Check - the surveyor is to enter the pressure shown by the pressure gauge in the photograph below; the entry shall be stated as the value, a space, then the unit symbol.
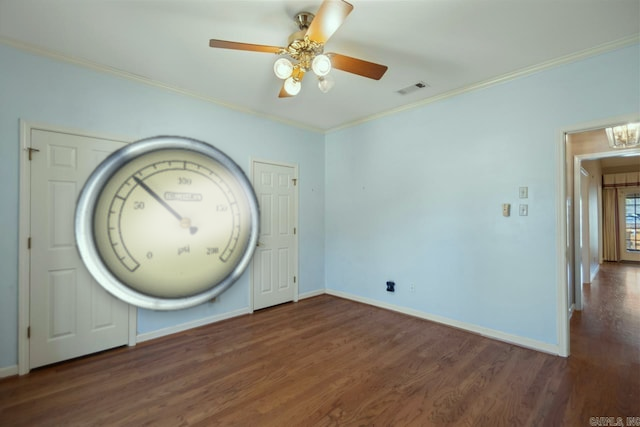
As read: 65 psi
